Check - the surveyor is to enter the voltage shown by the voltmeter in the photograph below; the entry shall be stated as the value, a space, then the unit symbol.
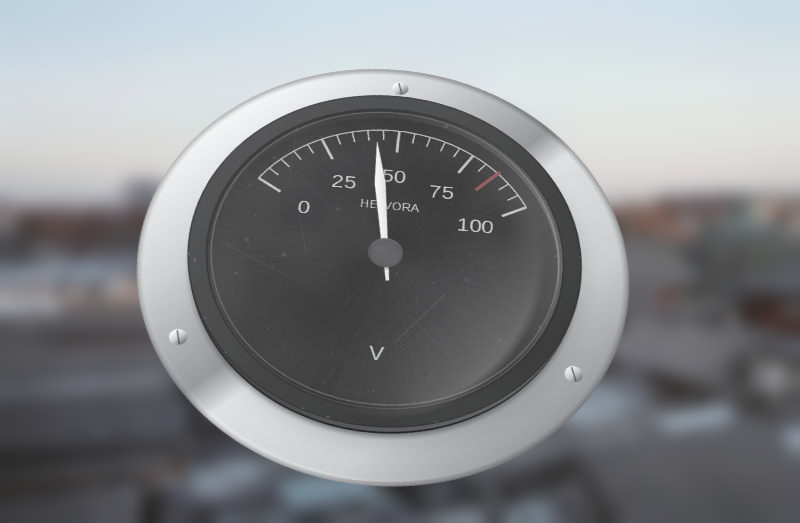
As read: 42.5 V
